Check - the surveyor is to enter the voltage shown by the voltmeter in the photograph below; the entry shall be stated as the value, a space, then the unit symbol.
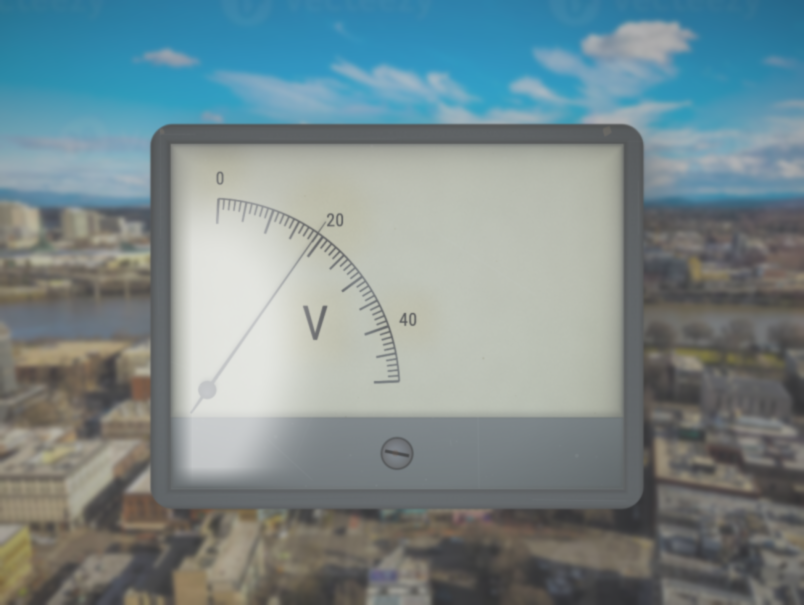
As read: 19 V
